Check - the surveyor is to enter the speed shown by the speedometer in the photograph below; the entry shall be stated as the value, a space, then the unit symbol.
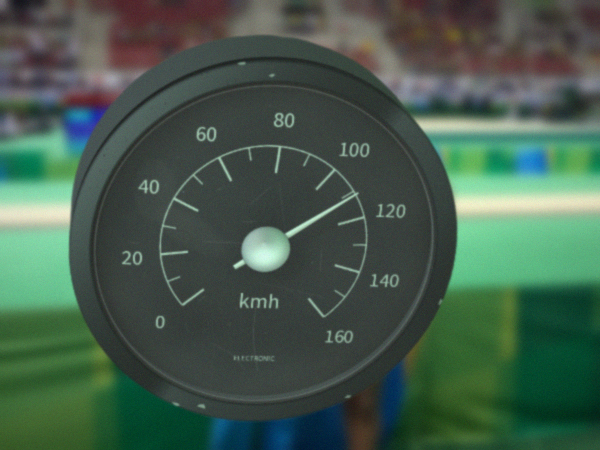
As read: 110 km/h
